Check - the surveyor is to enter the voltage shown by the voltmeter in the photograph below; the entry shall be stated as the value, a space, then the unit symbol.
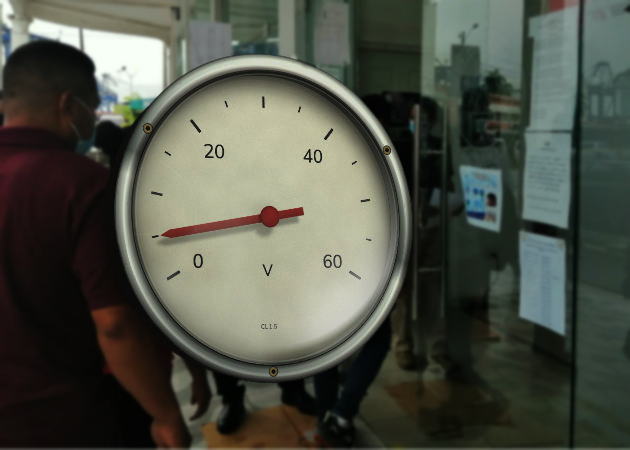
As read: 5 V
